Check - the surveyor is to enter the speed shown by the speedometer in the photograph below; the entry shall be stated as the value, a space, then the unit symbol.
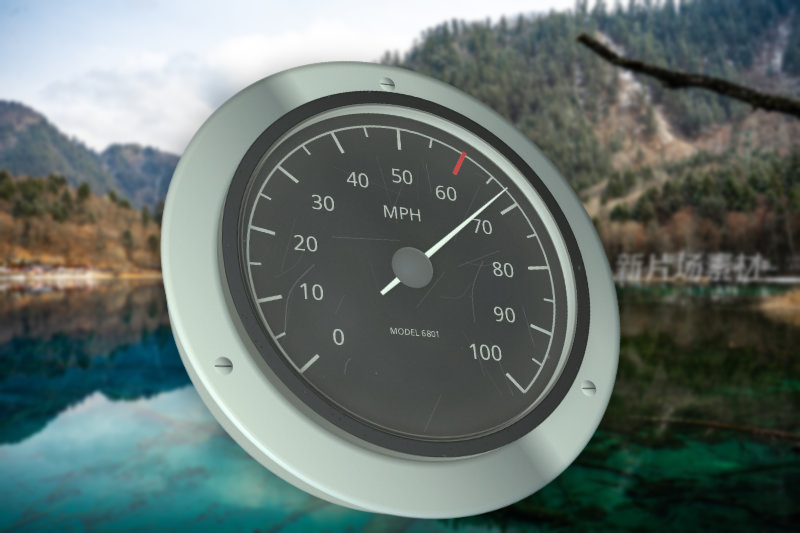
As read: 67.5 mph
